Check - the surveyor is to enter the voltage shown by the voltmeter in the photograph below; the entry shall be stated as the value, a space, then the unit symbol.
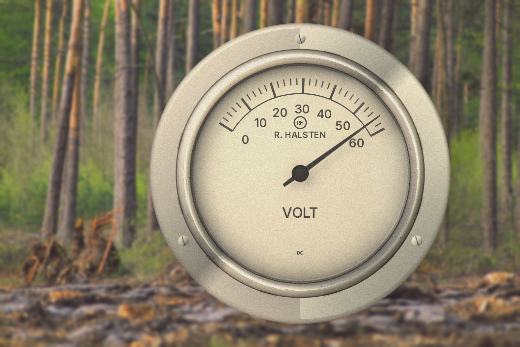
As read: 56 V
